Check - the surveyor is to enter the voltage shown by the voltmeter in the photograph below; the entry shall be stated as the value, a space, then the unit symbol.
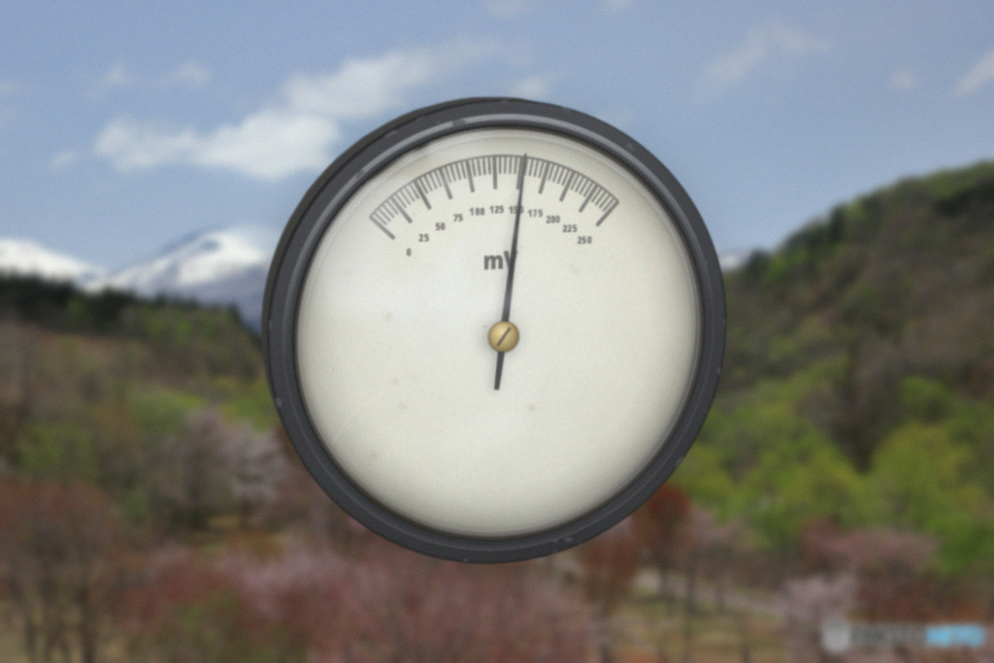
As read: 150 mV
